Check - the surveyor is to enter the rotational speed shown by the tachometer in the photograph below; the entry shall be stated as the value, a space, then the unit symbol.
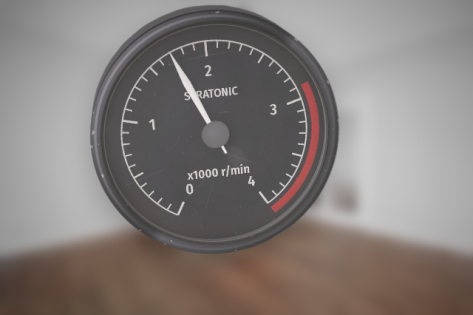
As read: 1700 rpm
